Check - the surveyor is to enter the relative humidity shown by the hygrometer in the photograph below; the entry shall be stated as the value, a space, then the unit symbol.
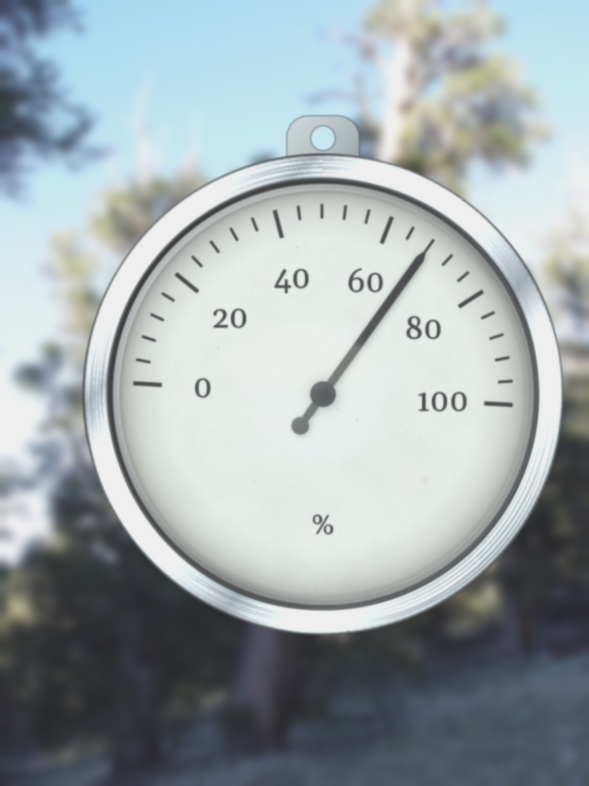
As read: 68 %
